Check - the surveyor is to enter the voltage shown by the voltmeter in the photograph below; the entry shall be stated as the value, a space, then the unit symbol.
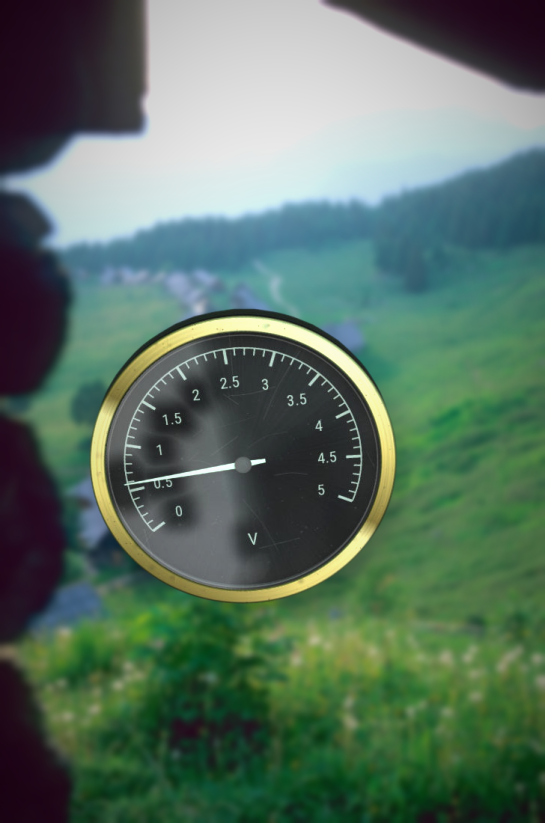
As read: 0.6 V
